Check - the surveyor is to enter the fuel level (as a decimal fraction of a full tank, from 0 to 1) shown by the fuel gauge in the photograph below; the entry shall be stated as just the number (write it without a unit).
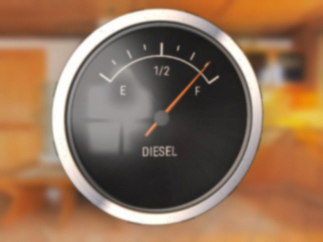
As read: 0.875
